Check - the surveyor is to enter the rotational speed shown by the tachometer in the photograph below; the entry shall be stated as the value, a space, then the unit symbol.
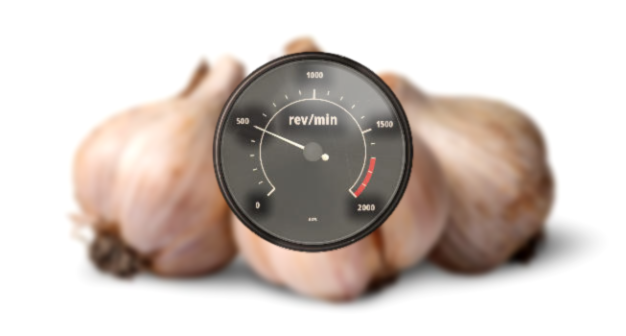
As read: 500 rpm
